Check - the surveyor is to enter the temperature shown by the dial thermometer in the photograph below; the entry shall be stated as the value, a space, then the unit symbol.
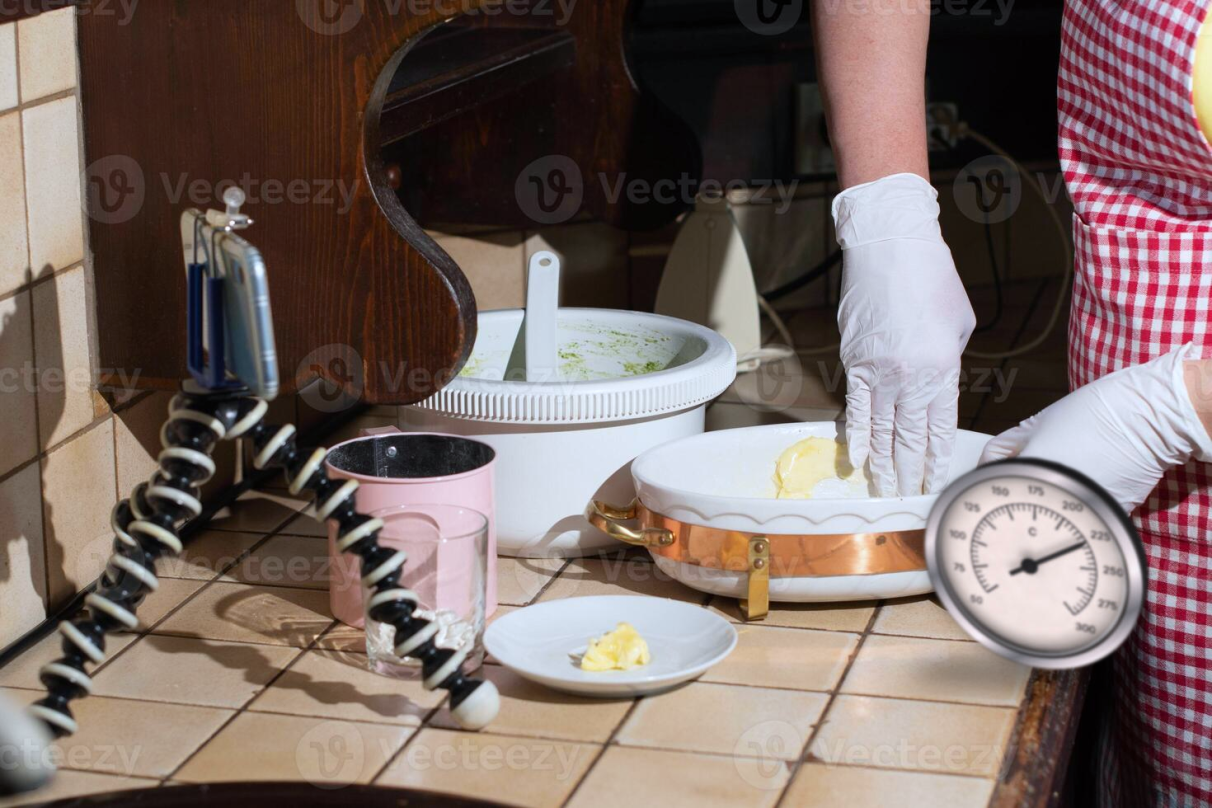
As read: 225 °C
